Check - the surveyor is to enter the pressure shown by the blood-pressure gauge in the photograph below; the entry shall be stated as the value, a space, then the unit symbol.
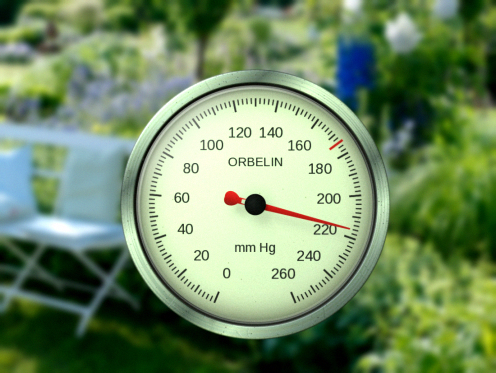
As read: 216 mmHg
